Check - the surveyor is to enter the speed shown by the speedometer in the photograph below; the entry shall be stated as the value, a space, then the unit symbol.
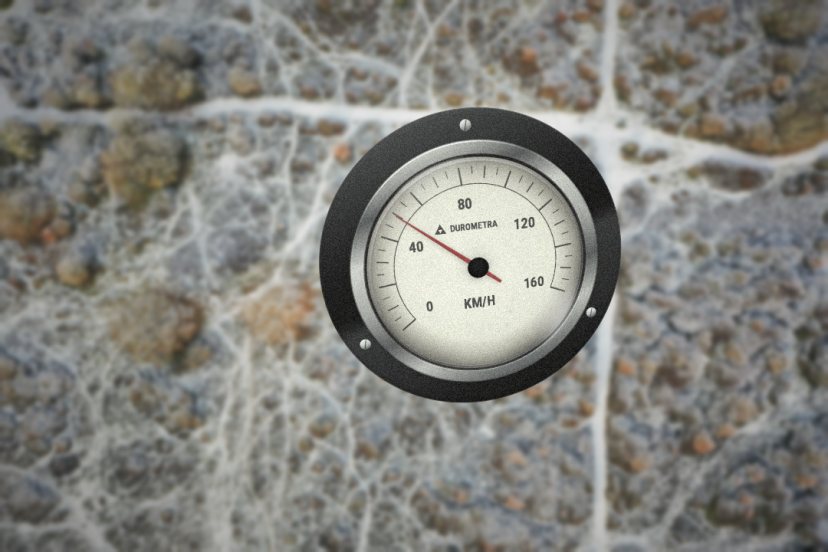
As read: 50 km/h
